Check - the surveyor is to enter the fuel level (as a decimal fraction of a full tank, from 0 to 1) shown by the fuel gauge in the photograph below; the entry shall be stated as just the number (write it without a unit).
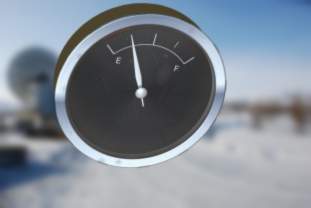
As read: 0.25
